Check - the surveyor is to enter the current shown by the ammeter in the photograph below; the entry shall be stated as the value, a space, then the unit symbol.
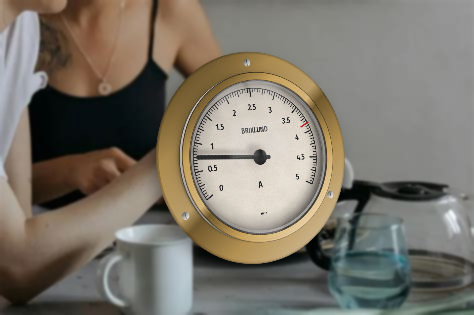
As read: 0.75 A
